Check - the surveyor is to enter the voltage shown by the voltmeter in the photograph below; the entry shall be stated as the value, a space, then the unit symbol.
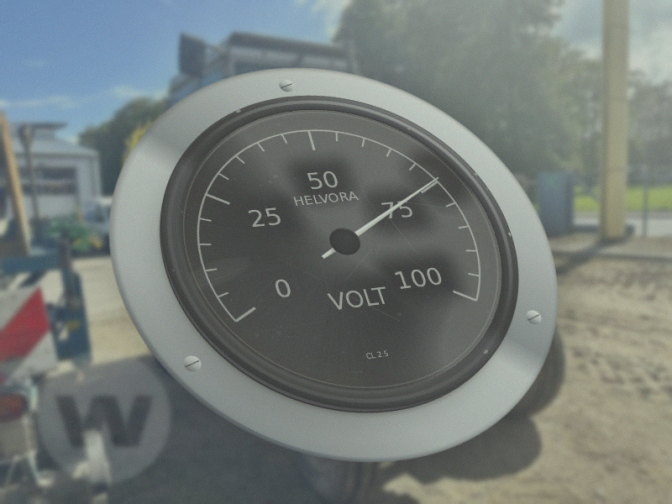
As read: 75 V
